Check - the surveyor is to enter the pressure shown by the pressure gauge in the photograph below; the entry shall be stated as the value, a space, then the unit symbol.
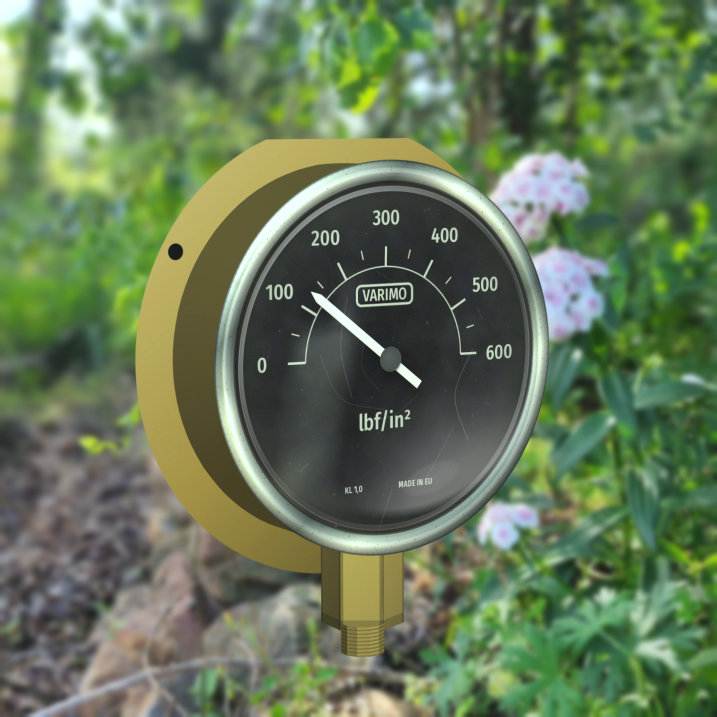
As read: 125 psi
